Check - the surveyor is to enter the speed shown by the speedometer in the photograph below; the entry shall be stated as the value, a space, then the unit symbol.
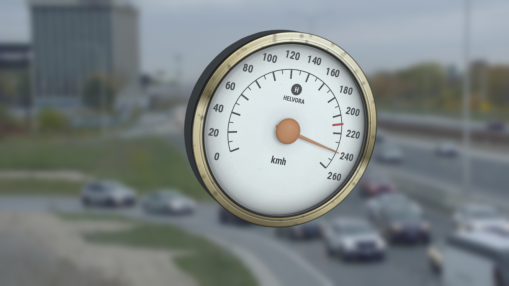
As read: 240 km/h
